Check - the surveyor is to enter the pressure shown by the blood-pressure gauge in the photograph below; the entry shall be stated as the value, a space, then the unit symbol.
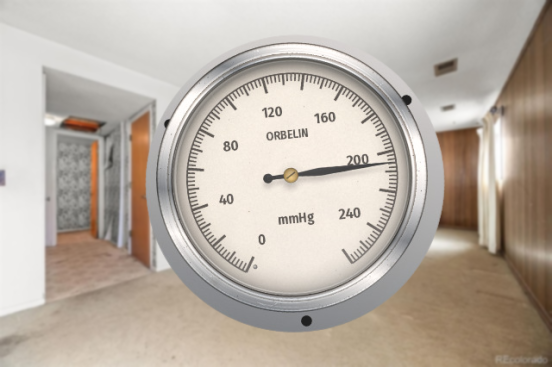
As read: 206 mmHg
